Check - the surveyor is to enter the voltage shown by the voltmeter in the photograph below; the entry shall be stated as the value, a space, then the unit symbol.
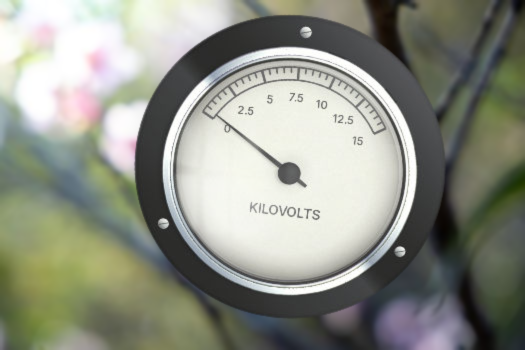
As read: 0.5 kV
